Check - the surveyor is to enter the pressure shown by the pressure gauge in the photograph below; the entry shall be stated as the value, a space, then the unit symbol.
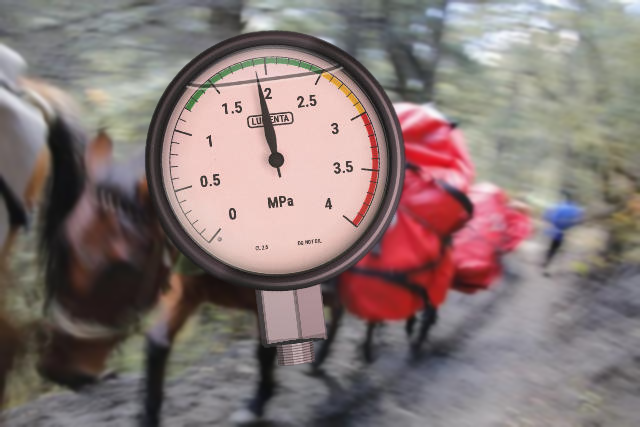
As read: 1.9 MPa
